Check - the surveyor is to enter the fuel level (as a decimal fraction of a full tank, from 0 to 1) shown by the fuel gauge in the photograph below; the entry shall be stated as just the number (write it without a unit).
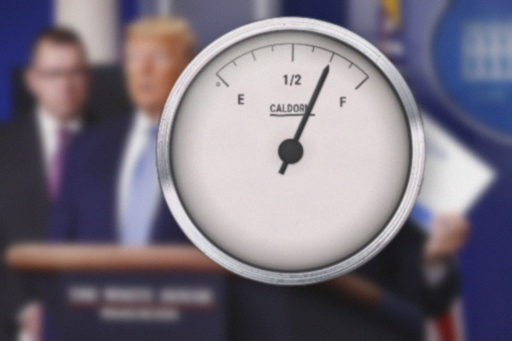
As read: 0.75
